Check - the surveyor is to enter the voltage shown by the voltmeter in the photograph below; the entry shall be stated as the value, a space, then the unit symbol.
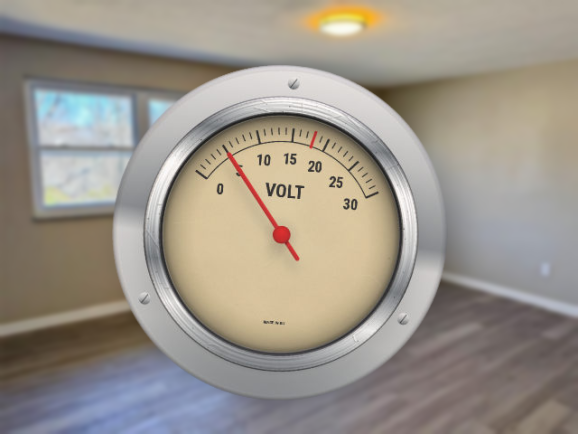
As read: 5 V
